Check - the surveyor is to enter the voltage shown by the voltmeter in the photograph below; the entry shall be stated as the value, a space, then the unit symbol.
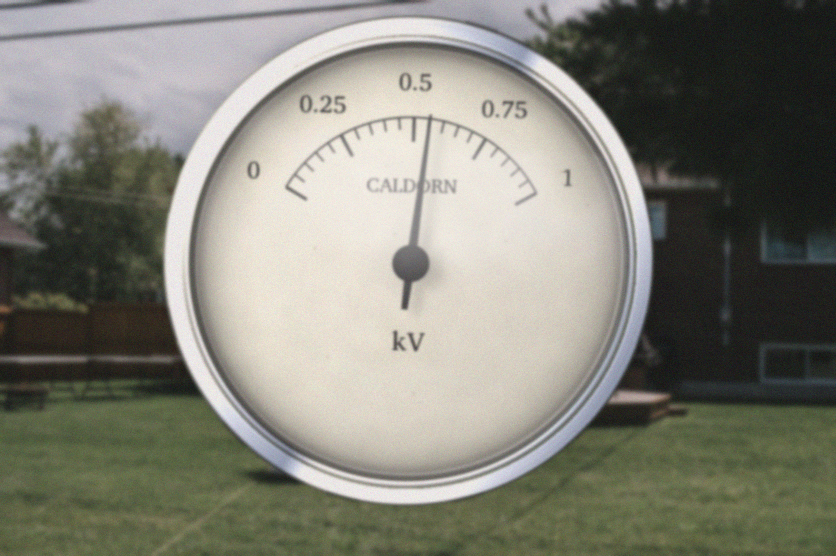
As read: 0.55 kV
